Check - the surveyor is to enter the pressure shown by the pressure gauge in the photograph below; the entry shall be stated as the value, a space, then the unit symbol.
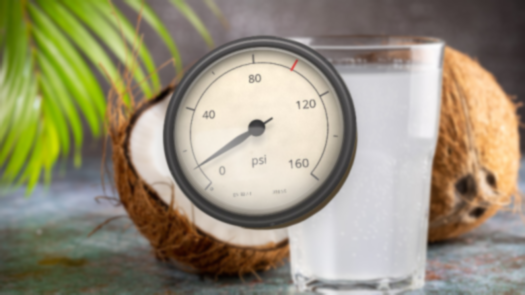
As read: 10 psi
